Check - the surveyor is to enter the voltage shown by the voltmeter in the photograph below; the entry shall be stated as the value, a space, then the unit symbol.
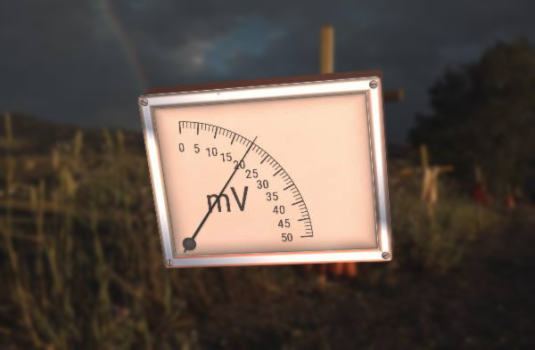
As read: 20 mV
